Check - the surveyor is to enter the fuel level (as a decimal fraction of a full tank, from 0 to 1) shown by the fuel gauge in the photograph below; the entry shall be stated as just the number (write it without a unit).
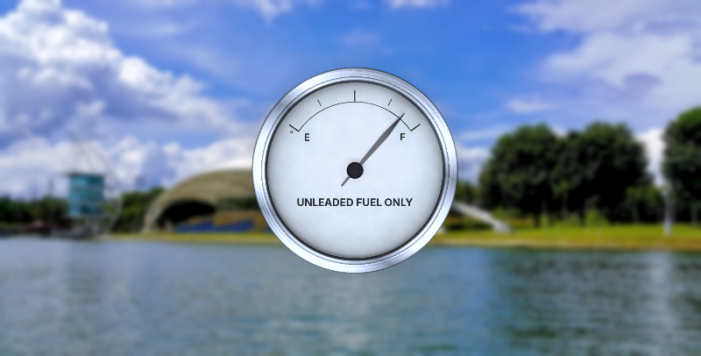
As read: 0.875
